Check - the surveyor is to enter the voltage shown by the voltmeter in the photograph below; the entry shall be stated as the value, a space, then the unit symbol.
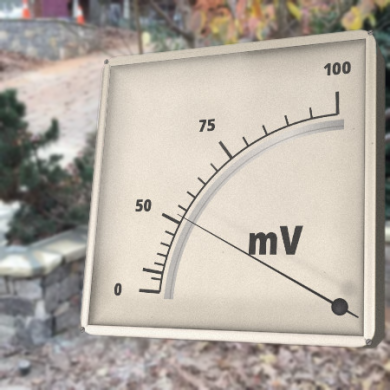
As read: 52.5 mV
